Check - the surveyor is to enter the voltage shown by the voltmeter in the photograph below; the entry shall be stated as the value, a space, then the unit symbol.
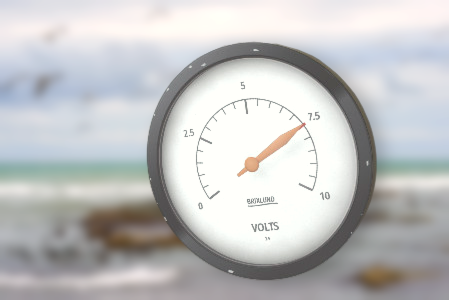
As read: 7.5 V
